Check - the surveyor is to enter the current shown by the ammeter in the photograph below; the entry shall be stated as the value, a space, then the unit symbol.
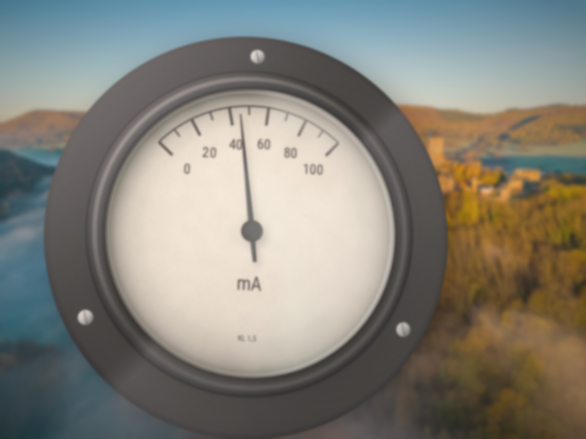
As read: 45 mA
